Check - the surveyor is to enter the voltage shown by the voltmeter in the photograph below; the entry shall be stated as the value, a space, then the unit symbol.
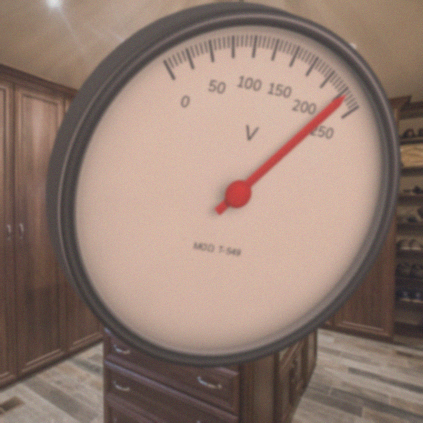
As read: 225 V
